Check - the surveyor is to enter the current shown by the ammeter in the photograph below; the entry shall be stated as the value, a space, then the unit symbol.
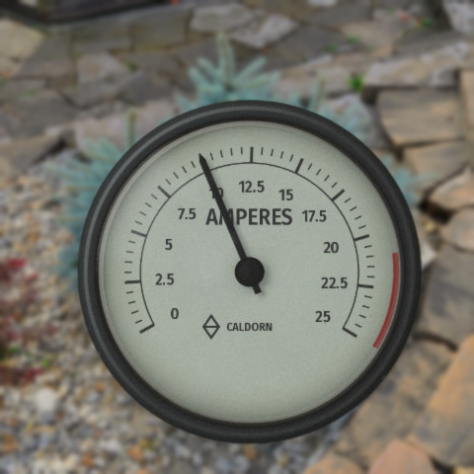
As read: 10 A
